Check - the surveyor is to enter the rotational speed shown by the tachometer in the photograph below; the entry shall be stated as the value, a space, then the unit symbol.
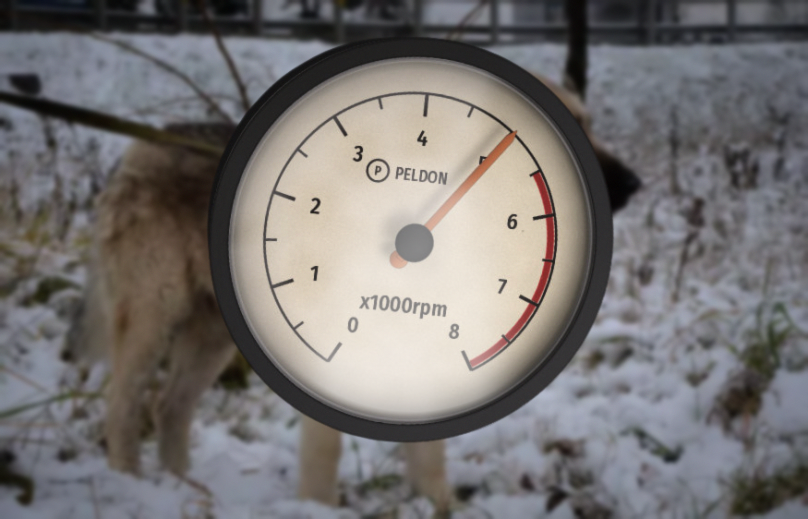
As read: 5000 rpm
